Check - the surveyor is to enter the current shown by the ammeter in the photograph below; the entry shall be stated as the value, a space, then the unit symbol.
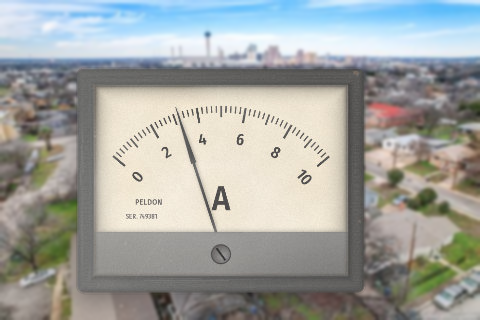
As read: 3.2 A
